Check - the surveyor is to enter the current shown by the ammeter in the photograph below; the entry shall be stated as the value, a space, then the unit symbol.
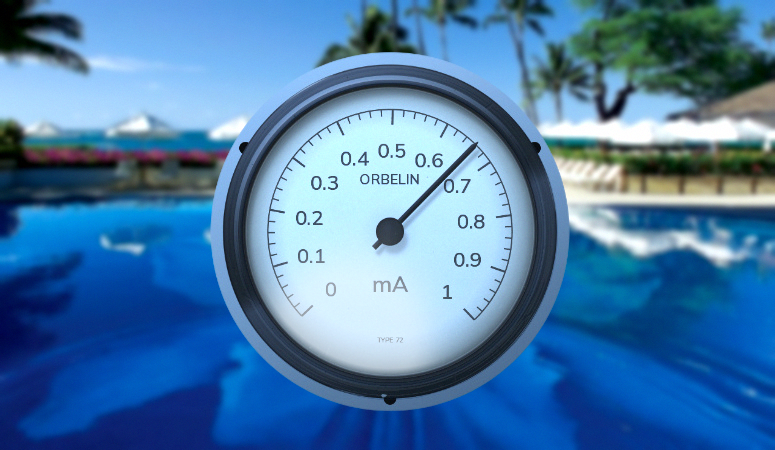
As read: 0.66 mA
